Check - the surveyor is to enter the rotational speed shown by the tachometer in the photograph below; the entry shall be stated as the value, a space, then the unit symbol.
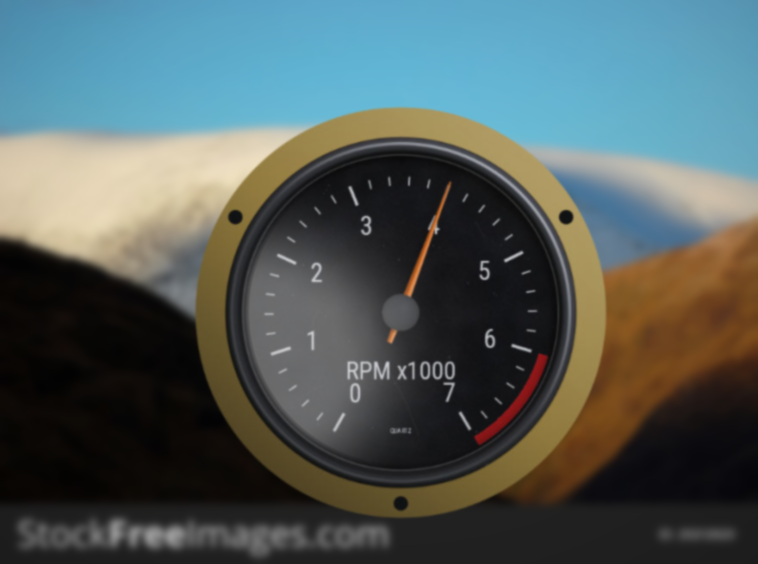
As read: 4000 rpm
